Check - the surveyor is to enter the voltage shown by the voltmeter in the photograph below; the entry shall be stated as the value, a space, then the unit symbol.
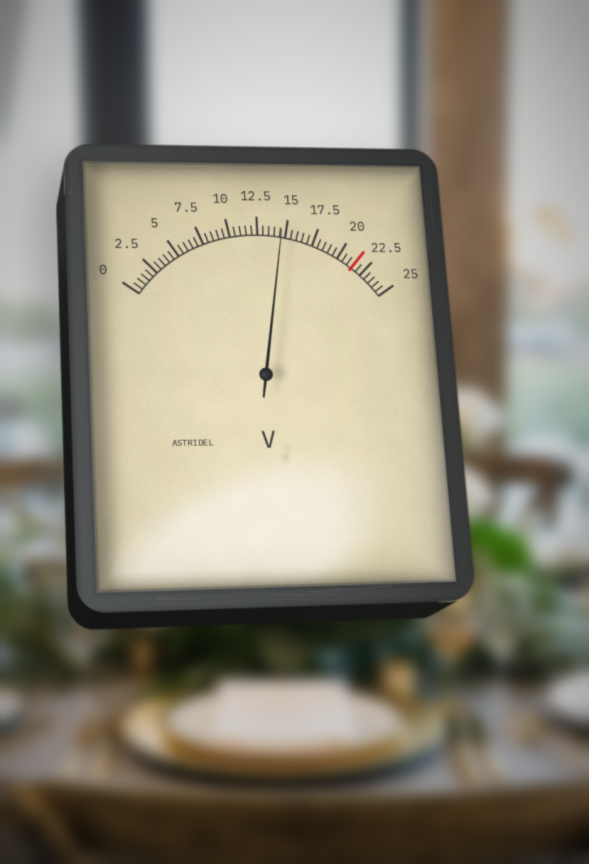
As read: 14.5 V
